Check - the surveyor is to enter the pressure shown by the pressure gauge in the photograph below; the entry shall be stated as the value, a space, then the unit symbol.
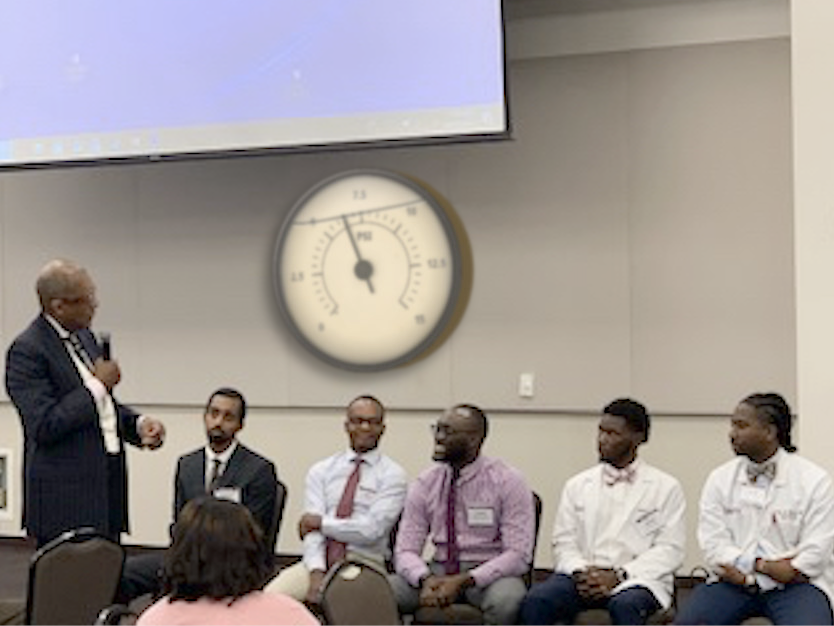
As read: 6.5 psi
